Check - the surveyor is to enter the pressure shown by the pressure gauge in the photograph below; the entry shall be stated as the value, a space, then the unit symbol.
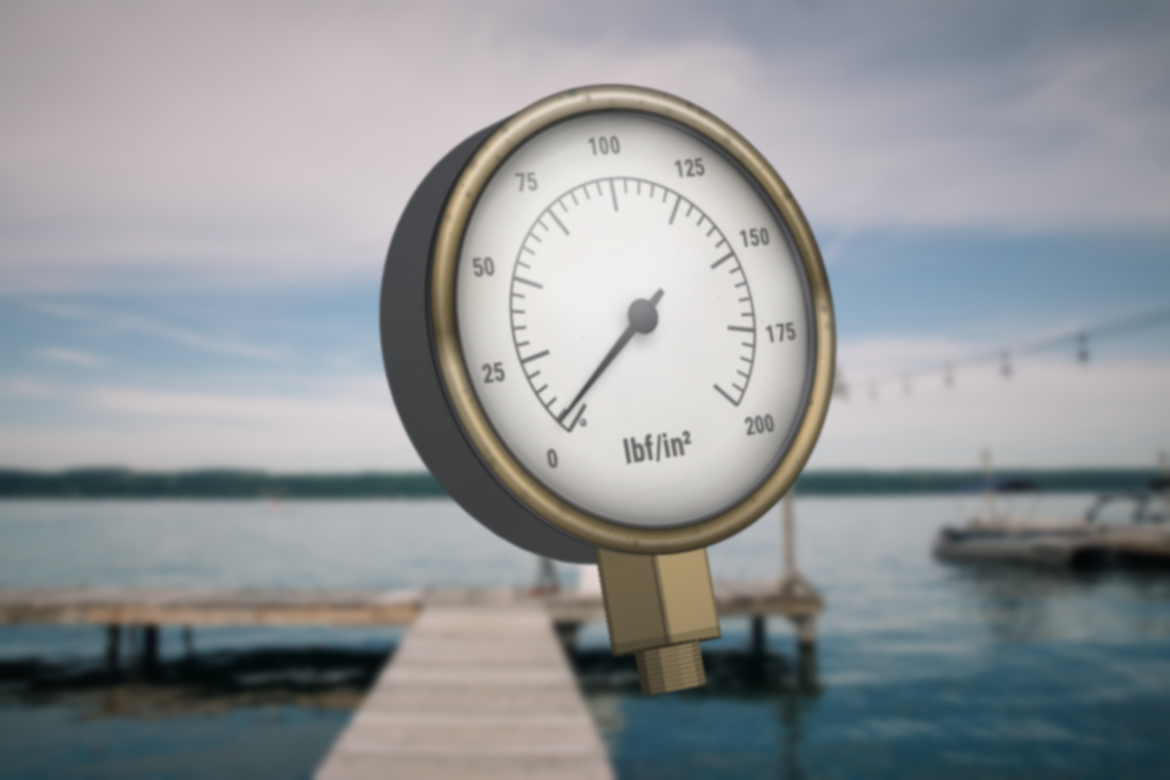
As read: 5 psi
